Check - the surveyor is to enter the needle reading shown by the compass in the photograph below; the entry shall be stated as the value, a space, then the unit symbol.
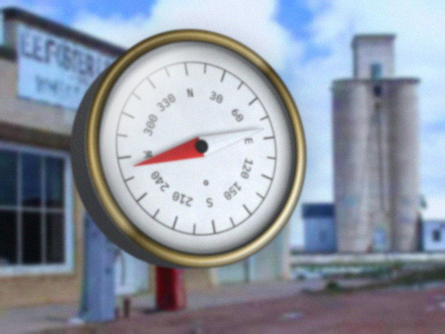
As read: 262.5 °
